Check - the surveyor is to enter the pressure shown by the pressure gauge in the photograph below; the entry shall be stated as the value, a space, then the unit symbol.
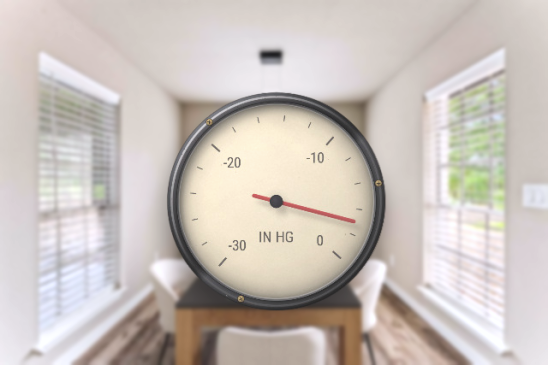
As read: -3 inHg
